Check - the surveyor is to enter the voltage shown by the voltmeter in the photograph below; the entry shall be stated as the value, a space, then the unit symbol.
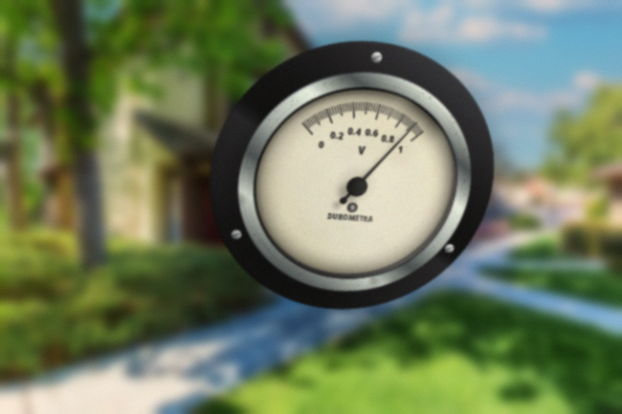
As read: 0.9 V
